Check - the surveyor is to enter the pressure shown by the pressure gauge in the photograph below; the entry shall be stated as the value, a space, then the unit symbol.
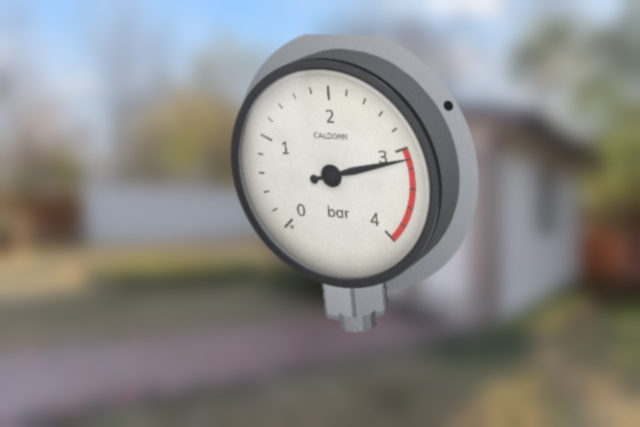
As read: 3.1 bar
